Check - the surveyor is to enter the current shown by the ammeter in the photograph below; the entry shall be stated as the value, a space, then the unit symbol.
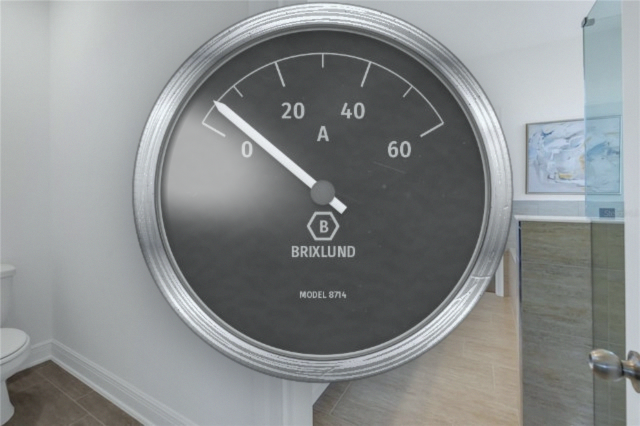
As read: 5 A
